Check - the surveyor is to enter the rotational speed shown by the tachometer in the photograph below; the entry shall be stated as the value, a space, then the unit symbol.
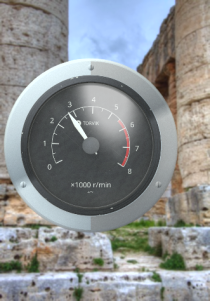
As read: 2750 rpm
